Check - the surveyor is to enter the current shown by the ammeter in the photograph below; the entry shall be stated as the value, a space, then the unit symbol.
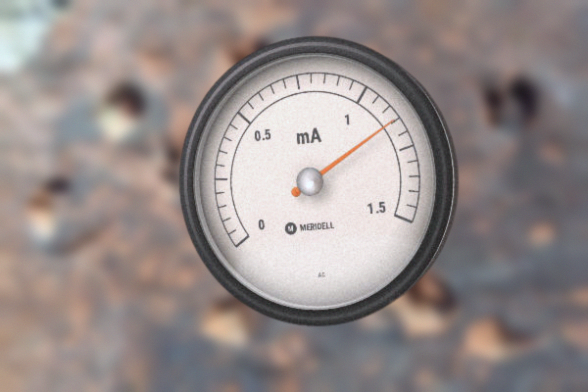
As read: 1.15 mA
